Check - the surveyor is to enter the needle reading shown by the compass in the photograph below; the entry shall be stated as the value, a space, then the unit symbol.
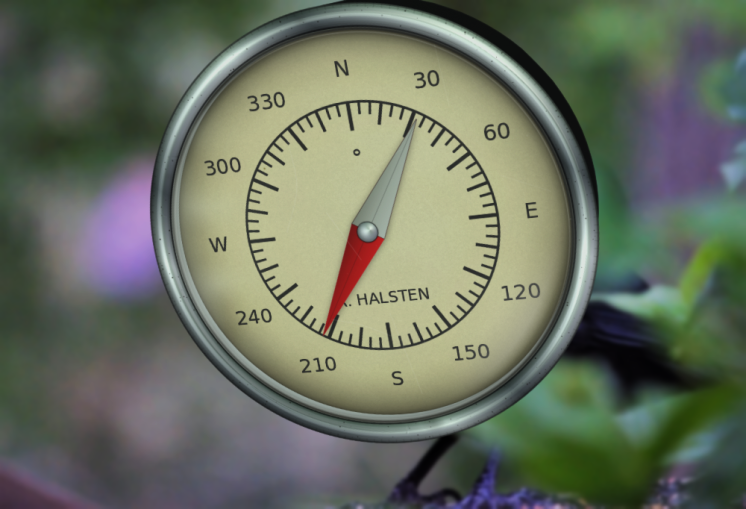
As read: 212.5 °
